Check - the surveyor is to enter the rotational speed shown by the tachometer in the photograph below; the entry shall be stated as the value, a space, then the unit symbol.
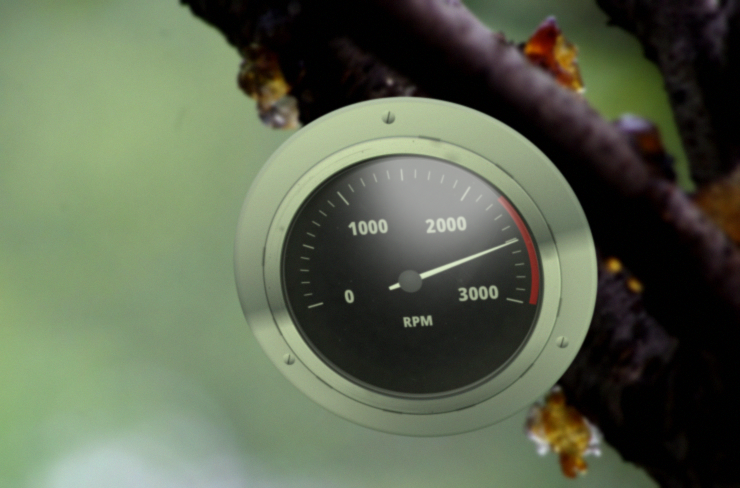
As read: 2500 rpm
